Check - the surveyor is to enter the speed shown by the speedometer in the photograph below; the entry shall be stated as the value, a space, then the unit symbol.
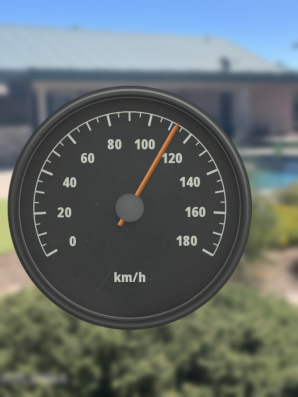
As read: 112.5 km/h
